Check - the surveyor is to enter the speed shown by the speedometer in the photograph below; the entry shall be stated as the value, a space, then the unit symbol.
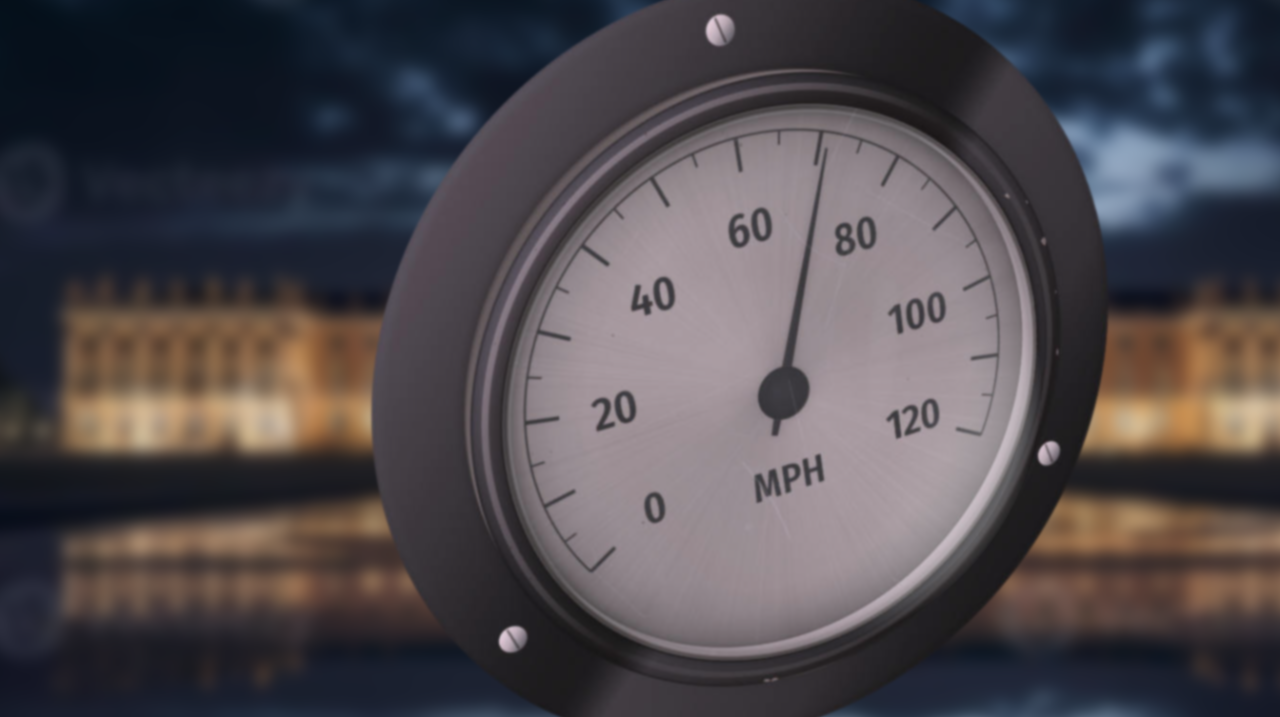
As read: 70 mph
